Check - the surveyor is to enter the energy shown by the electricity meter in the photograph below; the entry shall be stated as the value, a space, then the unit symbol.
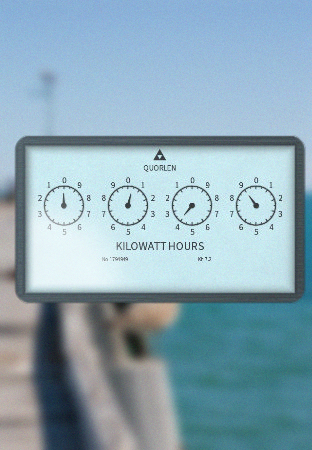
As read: 39 kWh
